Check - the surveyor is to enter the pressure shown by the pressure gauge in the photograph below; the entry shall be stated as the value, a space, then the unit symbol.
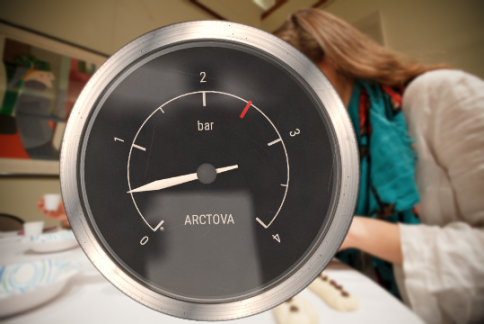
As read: 0.5 bar
